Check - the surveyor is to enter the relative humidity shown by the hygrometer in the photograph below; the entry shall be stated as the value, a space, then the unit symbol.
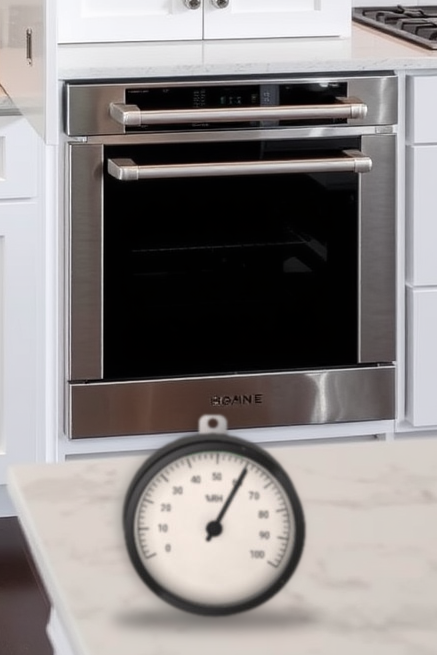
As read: 60 %
